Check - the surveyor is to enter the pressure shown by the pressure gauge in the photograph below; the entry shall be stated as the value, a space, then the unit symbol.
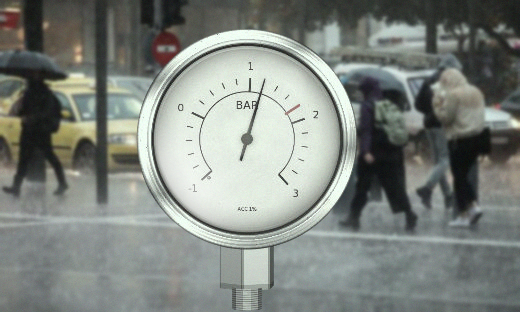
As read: 1.2 bar
